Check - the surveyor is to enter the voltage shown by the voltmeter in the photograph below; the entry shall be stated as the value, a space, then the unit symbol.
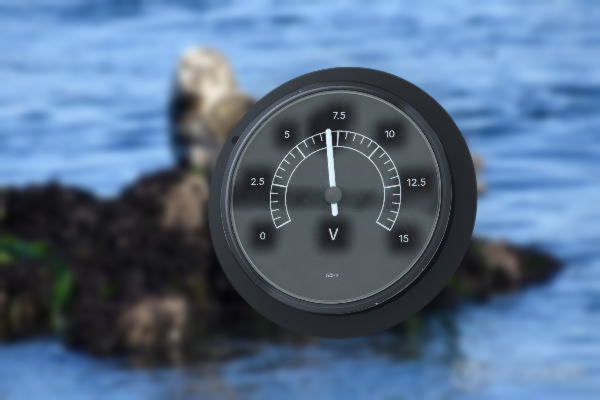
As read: 7 V
